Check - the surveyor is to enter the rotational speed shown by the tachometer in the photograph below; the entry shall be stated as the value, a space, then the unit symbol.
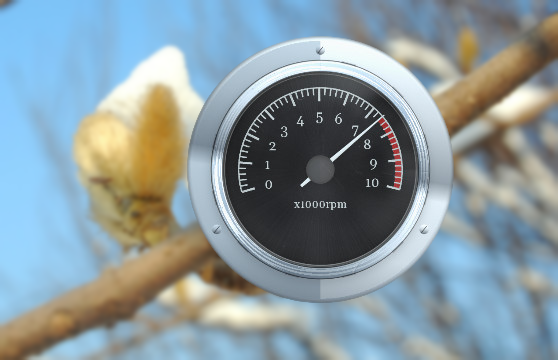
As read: 7400 rpm
